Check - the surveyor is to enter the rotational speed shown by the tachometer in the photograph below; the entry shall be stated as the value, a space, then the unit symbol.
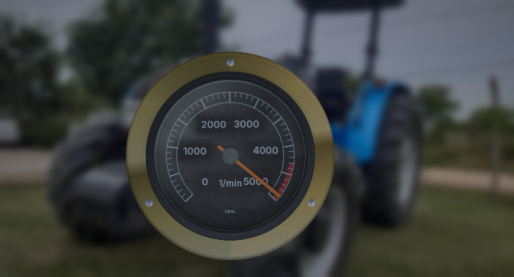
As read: 4900 rpm
